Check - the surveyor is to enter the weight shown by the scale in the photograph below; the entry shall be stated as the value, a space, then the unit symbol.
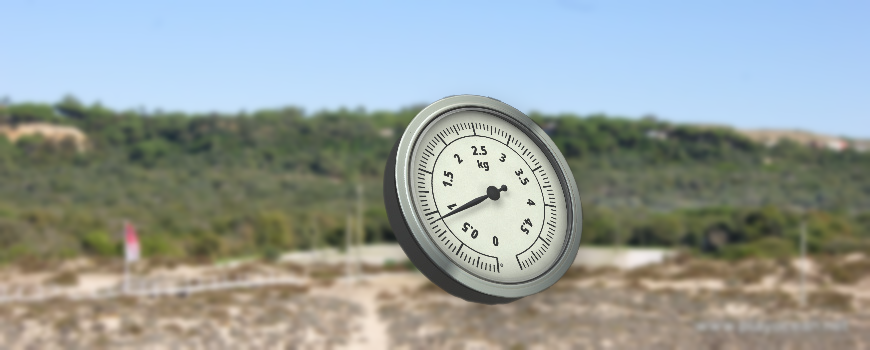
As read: 0.9 kg
